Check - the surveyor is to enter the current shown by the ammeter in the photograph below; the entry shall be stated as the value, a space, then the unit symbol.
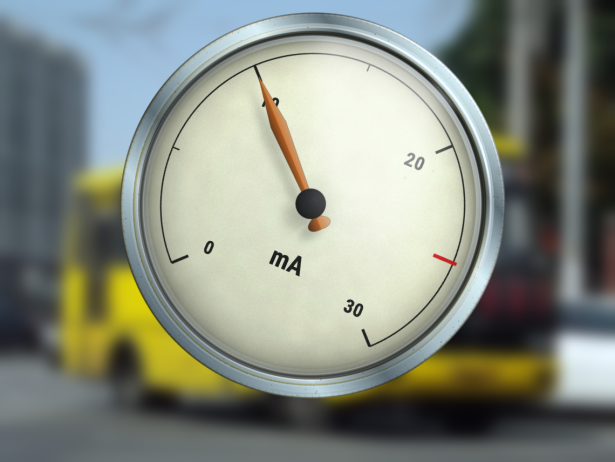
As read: 10 mA
